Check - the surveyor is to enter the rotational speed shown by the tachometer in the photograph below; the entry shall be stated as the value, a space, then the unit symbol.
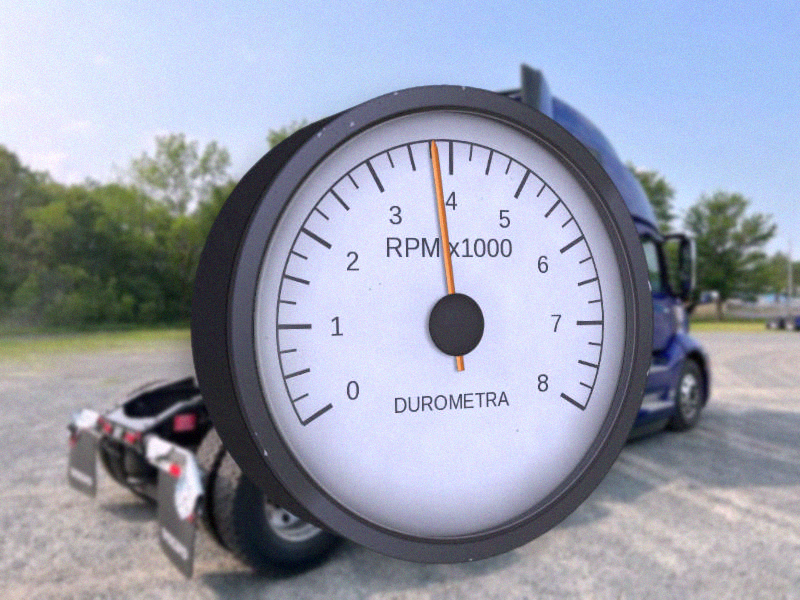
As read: 3750 rpm
